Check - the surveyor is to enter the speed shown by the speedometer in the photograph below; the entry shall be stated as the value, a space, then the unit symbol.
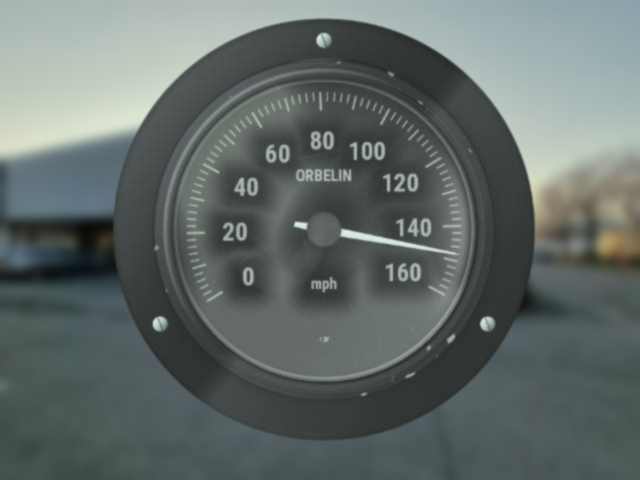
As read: 148 mph
